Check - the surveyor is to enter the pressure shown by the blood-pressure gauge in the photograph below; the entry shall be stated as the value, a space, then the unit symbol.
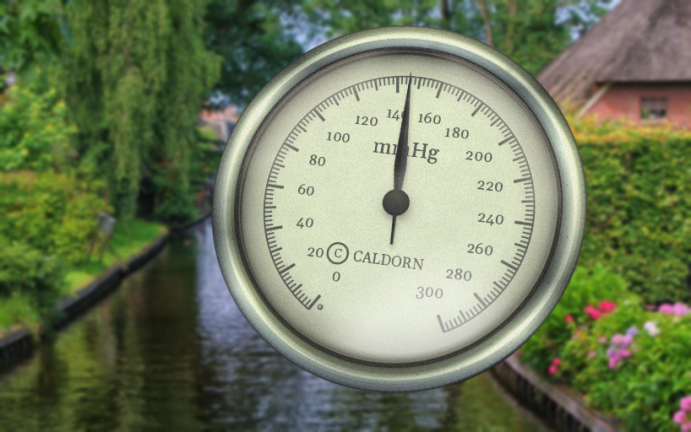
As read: 146 mmHg
